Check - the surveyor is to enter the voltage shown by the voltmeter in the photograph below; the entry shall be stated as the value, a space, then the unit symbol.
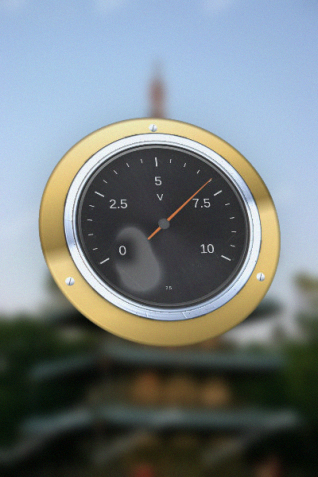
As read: 7 V
